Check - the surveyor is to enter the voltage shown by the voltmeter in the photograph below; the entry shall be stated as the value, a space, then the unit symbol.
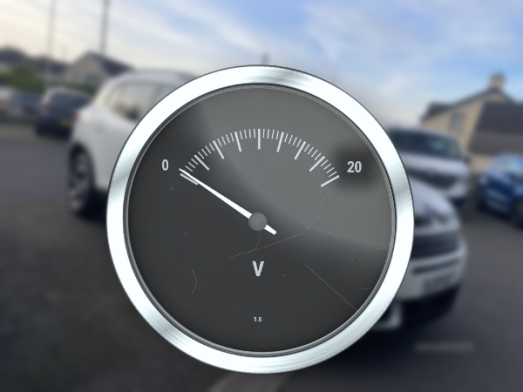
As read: 0.5 V
